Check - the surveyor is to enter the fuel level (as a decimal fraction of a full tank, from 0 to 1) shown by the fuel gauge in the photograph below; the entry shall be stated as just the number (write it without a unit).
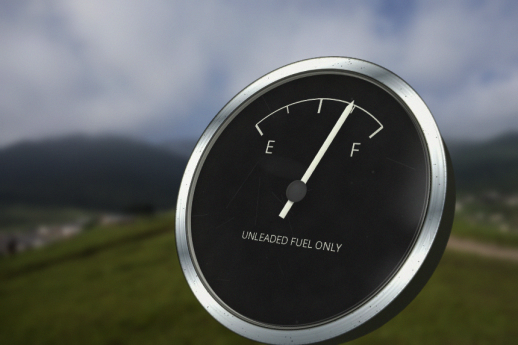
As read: 0.75
